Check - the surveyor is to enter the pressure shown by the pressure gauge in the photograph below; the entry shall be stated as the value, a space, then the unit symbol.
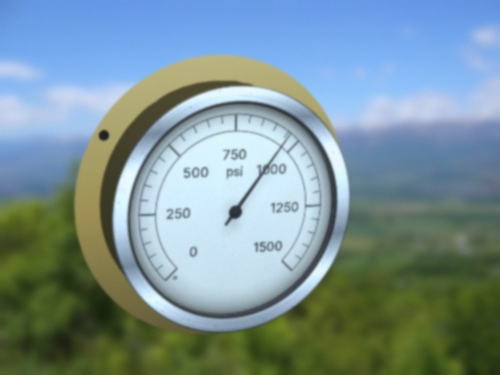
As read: 950 psi
